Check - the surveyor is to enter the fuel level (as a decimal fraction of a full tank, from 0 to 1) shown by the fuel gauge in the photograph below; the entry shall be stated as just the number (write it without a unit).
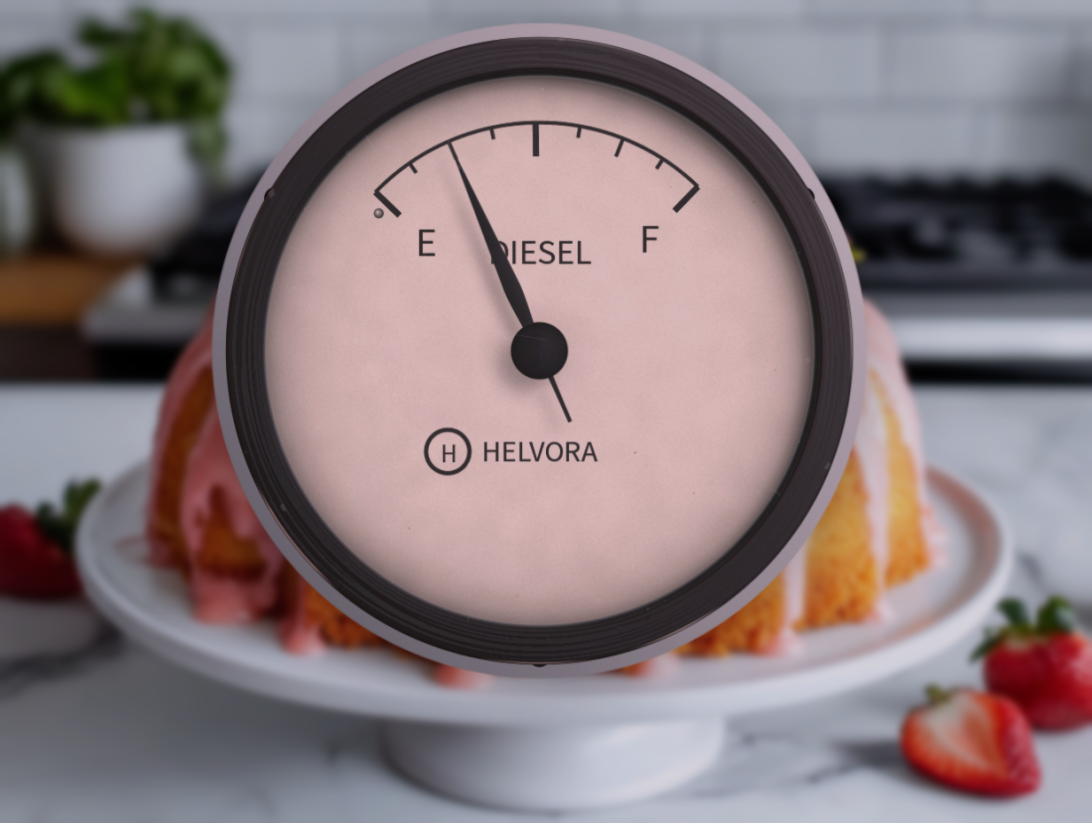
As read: 0.25
